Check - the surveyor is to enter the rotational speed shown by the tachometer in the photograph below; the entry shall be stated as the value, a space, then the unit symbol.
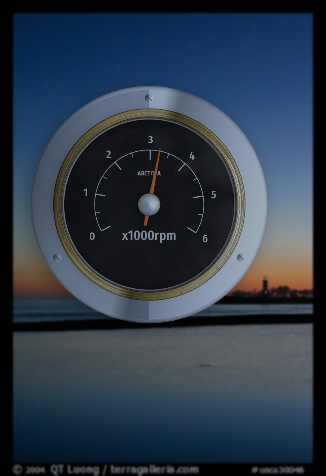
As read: 3250 rpm
